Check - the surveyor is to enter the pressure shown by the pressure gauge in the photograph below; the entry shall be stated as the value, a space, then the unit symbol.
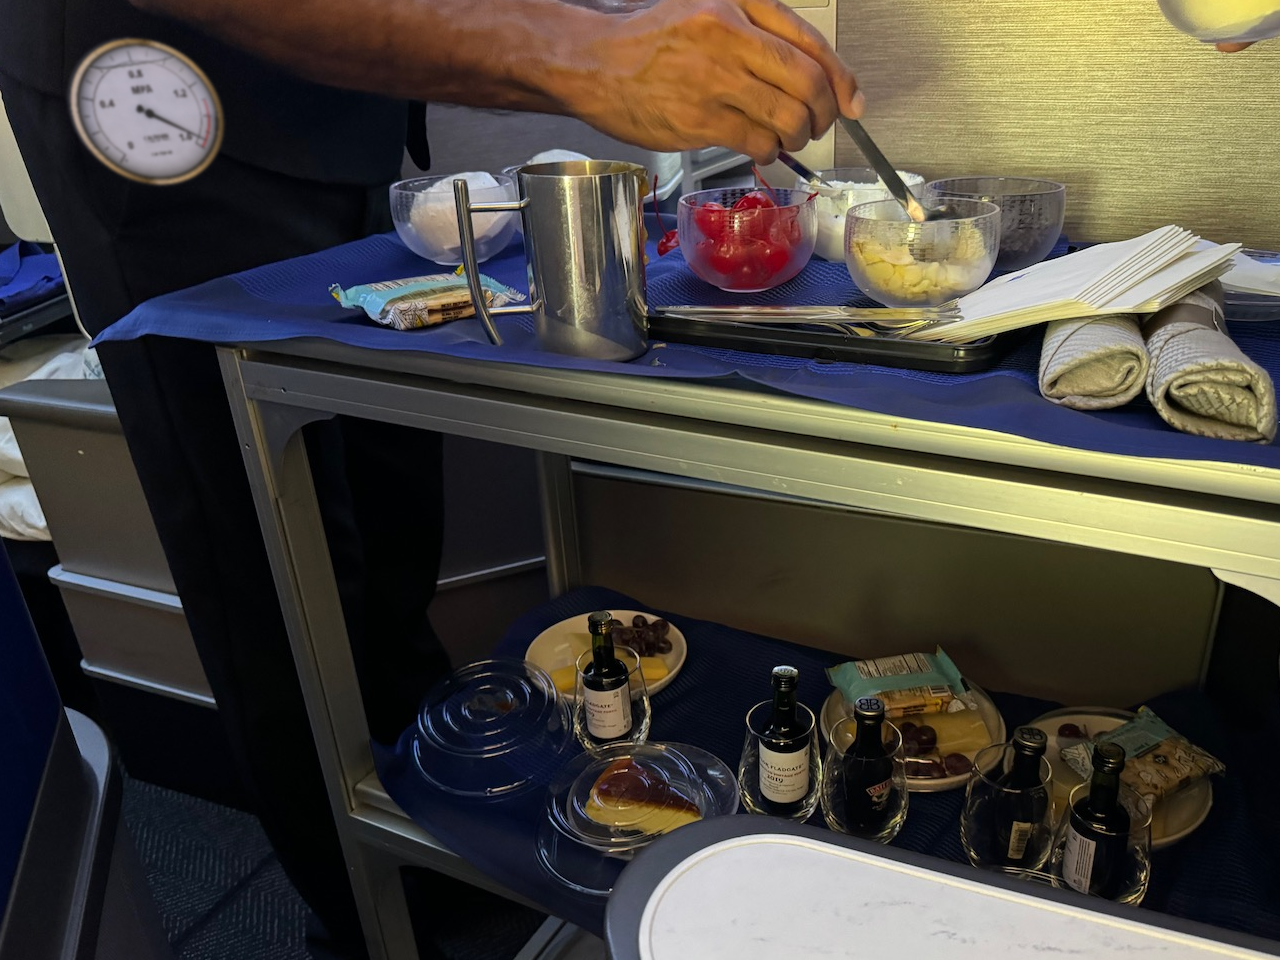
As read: 1.55 MPa
